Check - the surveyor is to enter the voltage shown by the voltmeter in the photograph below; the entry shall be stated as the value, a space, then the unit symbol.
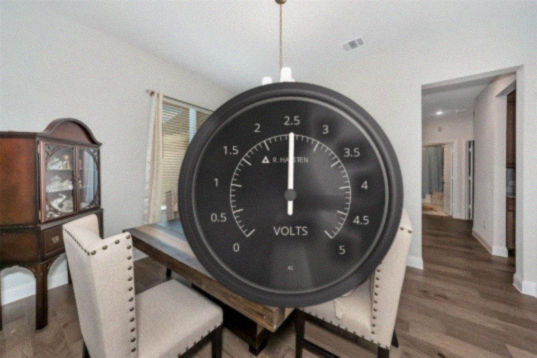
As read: 2.5 V
